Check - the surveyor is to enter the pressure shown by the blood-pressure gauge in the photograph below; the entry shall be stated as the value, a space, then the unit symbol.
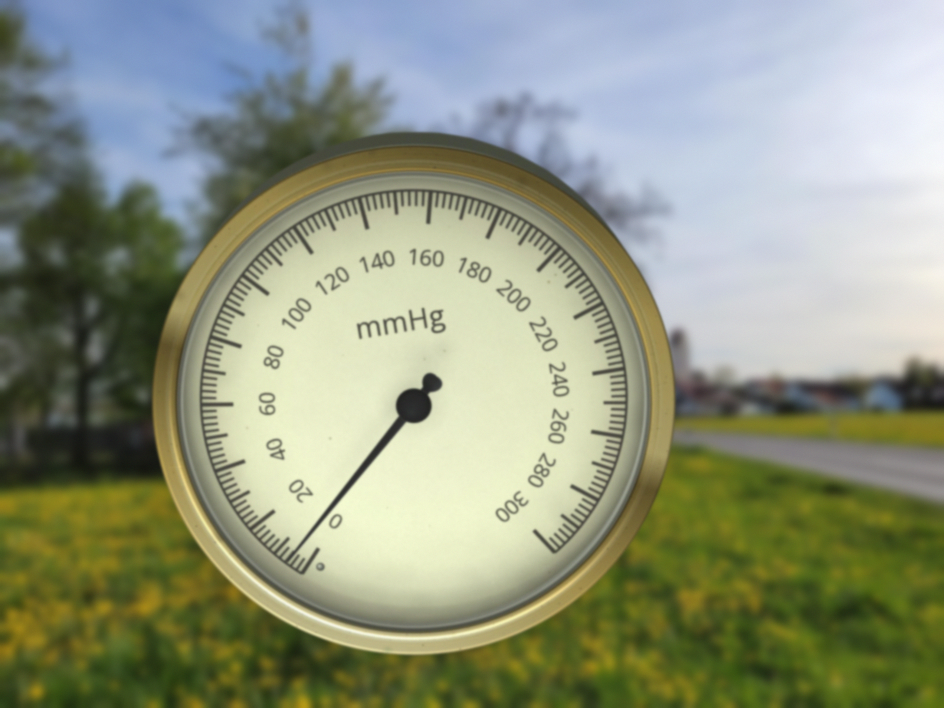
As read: 6 mmHg
